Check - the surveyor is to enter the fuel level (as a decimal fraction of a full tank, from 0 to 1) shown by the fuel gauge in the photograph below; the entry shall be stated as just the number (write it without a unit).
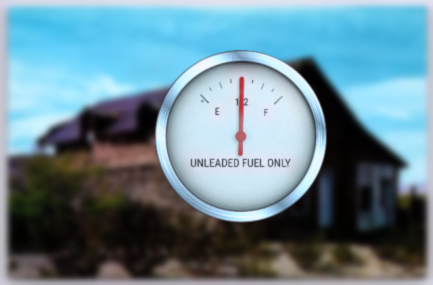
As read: 0.5
